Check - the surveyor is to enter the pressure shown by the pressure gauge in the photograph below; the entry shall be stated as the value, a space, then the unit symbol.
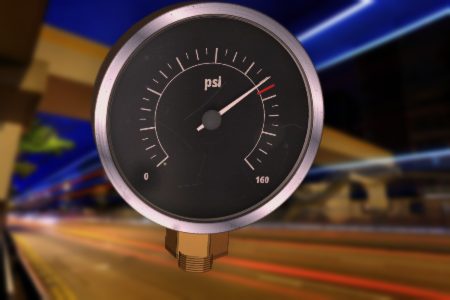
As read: 110 psi
